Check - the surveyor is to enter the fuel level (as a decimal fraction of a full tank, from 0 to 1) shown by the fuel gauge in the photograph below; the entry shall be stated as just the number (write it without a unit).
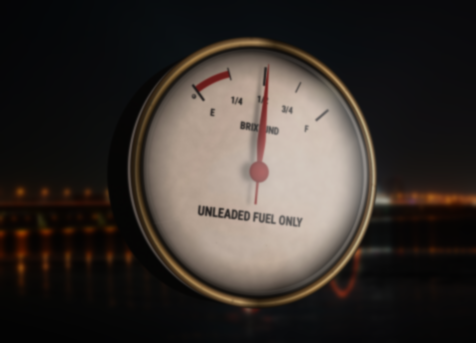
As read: 0.5
